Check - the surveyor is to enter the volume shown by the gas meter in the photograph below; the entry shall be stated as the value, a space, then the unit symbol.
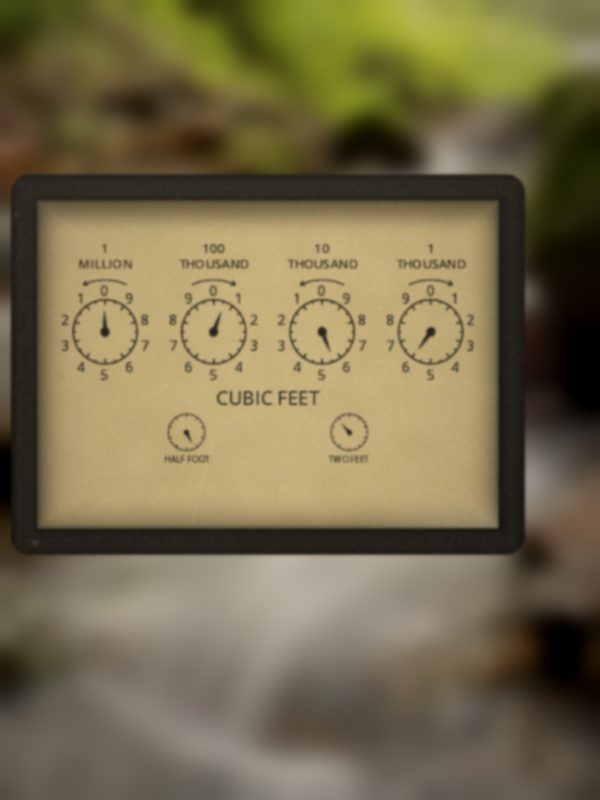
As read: 5600 ft³
